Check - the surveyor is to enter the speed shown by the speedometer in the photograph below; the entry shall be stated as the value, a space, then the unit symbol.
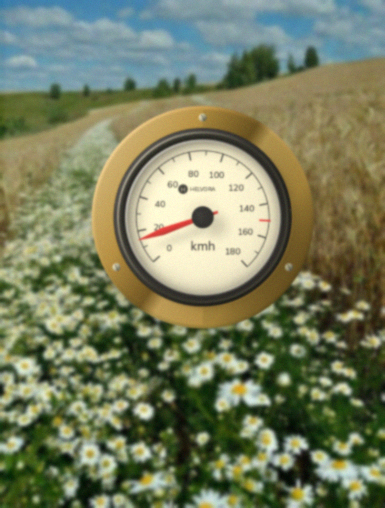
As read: 15 km/h
